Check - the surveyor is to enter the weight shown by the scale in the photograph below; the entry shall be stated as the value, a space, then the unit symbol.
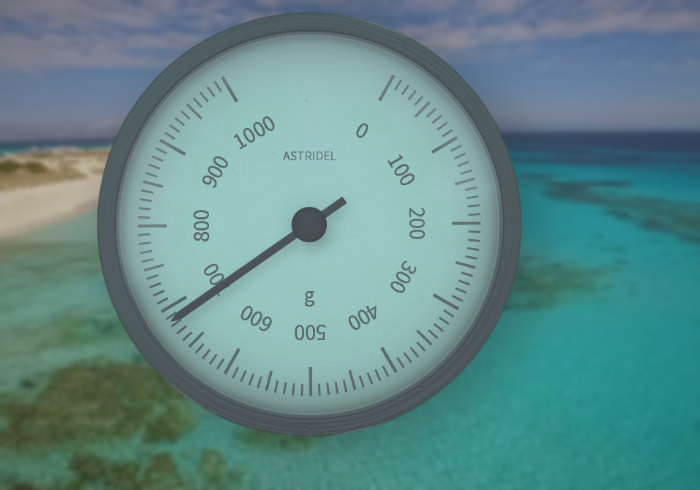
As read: 685 g
